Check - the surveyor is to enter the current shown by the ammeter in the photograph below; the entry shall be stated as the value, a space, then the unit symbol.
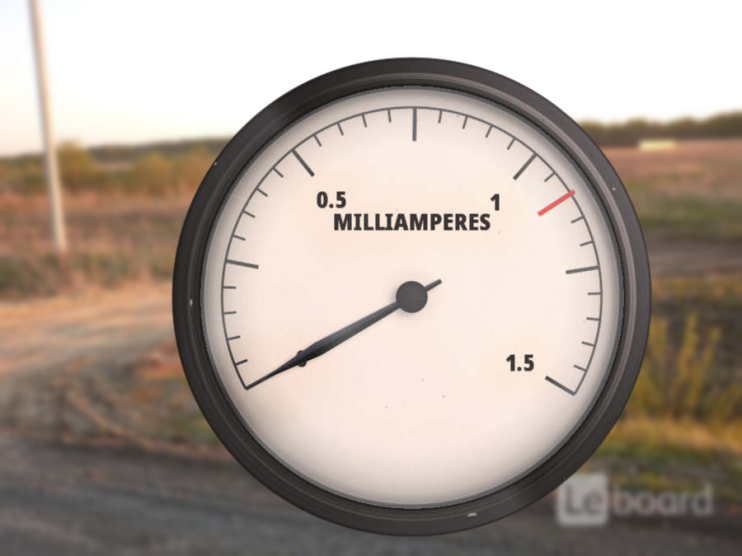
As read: 0 mA
